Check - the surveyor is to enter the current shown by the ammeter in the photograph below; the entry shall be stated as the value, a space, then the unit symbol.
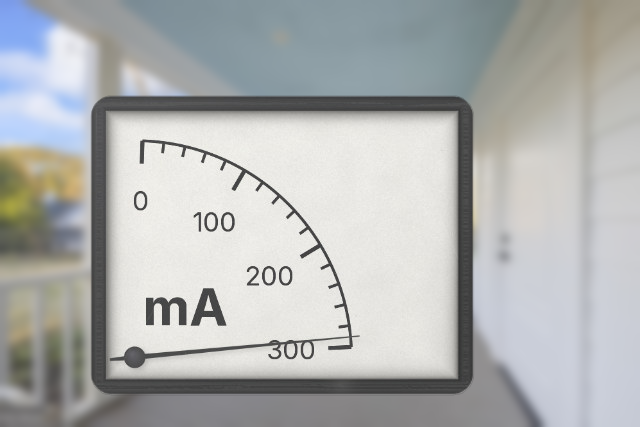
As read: 290 mA
